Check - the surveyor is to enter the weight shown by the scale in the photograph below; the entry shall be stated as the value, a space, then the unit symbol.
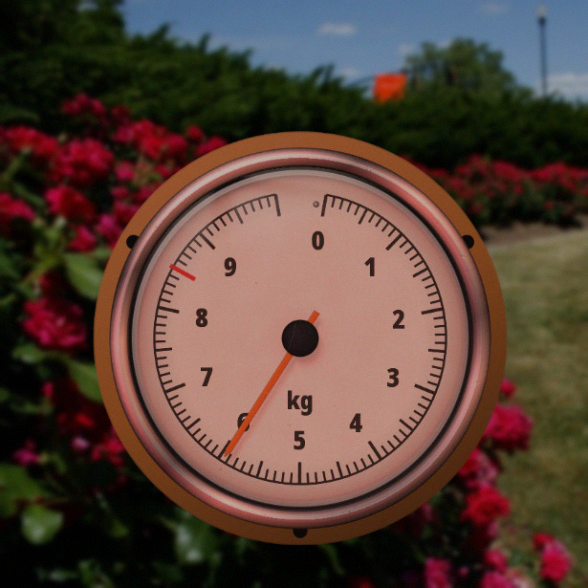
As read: 5.95 kg
